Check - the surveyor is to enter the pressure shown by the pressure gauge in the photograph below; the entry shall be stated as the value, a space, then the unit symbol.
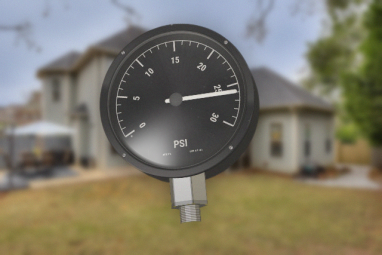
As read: 26 psi
